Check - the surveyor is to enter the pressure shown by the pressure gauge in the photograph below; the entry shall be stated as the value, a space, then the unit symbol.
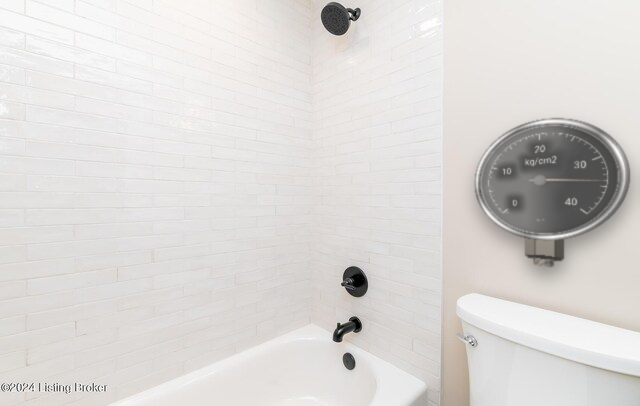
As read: 34 kg/cm²
